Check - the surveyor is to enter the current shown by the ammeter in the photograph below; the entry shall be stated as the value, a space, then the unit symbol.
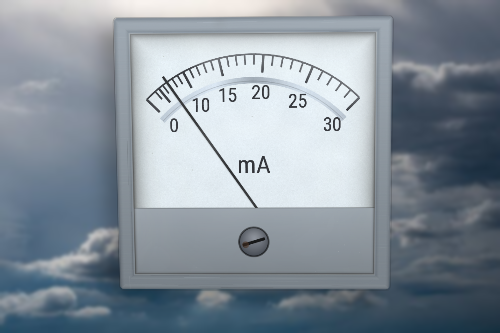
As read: 7 mA
